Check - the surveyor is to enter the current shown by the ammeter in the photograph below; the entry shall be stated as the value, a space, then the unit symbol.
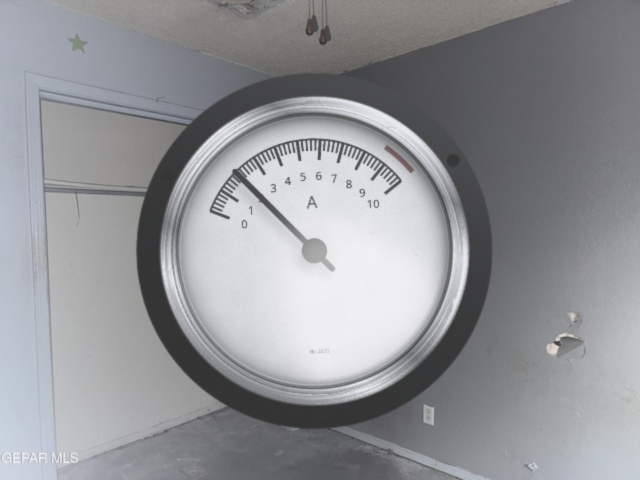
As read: 2 A
